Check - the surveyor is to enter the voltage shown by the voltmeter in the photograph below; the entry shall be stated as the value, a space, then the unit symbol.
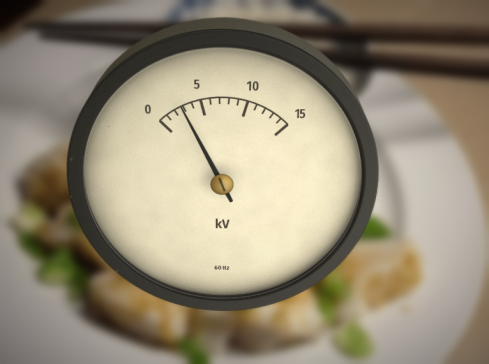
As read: 3 kV
